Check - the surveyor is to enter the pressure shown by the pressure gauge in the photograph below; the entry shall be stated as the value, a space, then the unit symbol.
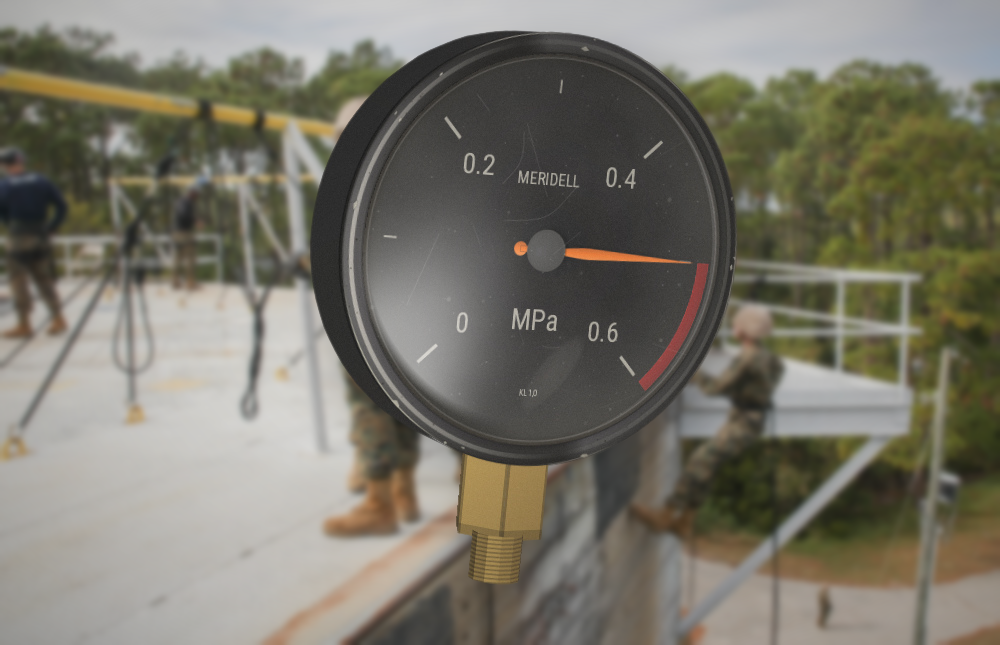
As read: 0.5 MPa
